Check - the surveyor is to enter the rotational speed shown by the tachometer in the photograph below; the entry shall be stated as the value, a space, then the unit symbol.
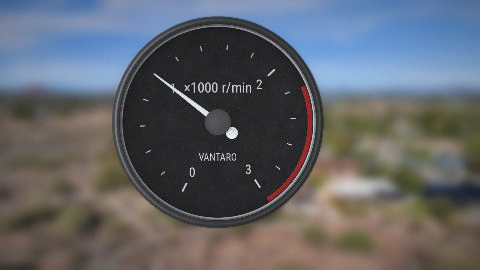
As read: 1000 rpm
